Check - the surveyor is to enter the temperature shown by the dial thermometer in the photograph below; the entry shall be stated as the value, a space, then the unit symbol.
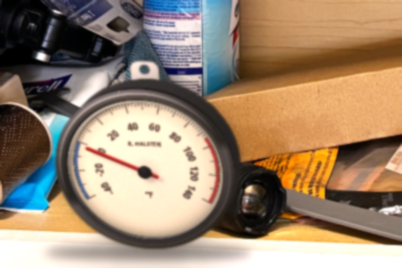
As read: 0 °F
